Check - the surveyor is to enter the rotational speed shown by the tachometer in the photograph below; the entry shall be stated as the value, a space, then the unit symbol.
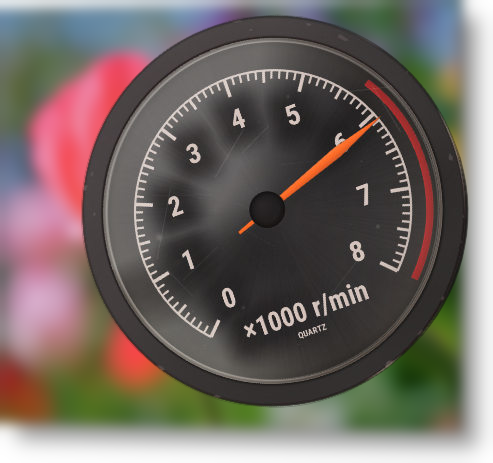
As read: 6100 rpm
